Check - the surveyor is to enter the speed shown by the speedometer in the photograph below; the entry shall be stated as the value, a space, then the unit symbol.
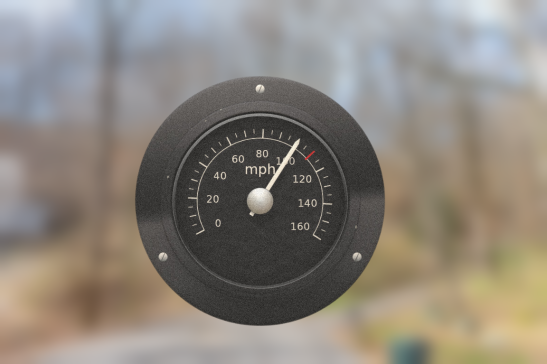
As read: 100 mph
